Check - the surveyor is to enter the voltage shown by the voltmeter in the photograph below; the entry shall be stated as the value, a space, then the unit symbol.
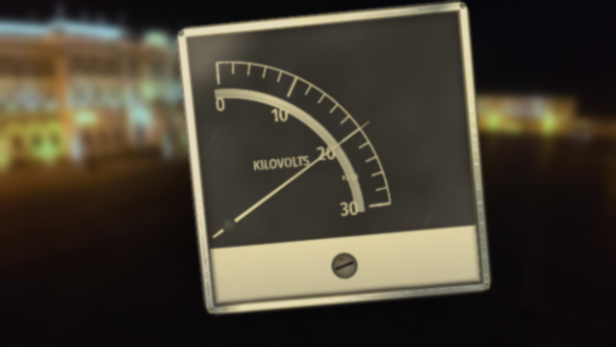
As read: 20 kV
